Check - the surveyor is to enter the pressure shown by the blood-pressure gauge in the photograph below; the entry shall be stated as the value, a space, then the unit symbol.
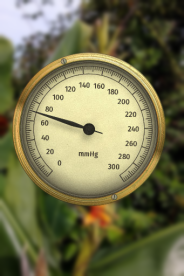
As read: 70 mmHg
